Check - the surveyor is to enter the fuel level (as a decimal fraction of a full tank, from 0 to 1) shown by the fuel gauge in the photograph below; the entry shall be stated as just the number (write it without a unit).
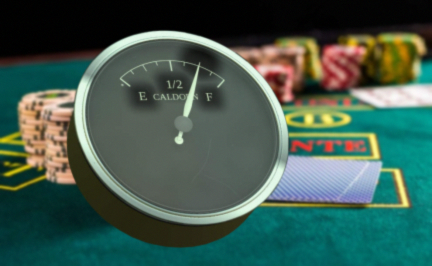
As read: 0.75
